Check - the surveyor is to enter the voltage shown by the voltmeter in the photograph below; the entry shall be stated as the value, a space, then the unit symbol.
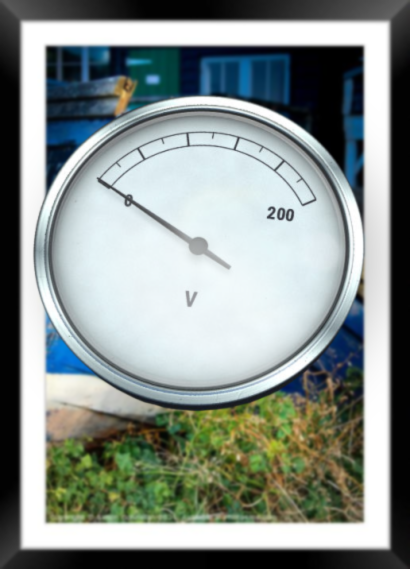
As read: 0 V
